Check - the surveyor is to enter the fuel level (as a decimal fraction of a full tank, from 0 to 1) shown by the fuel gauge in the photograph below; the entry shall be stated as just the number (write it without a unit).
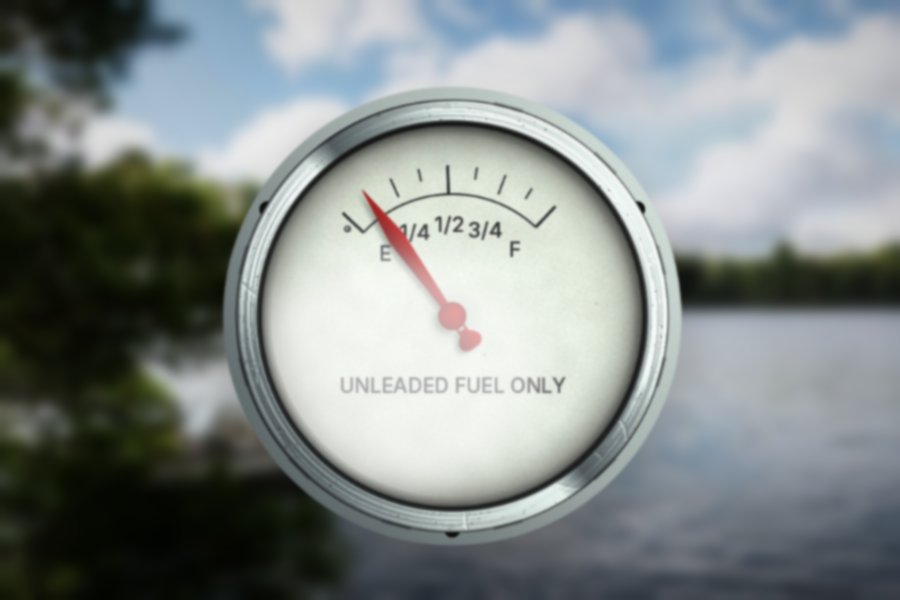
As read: 0.125
